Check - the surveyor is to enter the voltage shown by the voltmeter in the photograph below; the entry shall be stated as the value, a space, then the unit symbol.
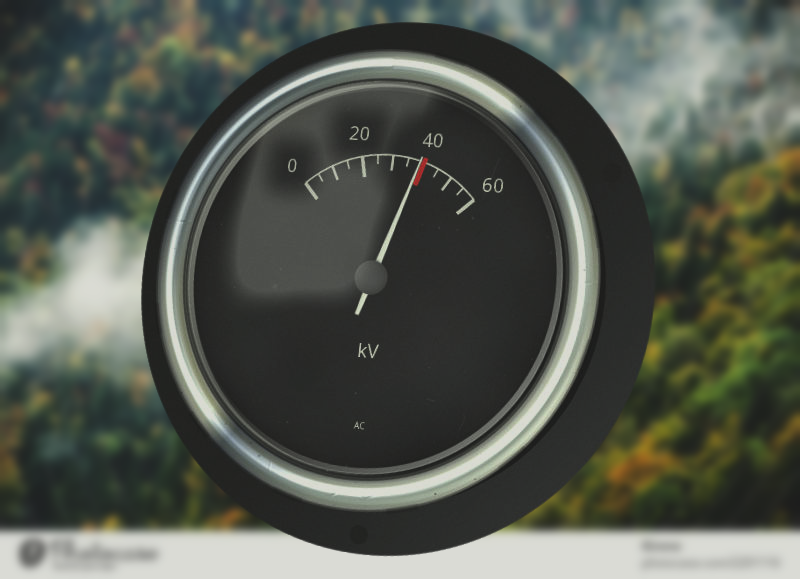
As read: 40 kV
